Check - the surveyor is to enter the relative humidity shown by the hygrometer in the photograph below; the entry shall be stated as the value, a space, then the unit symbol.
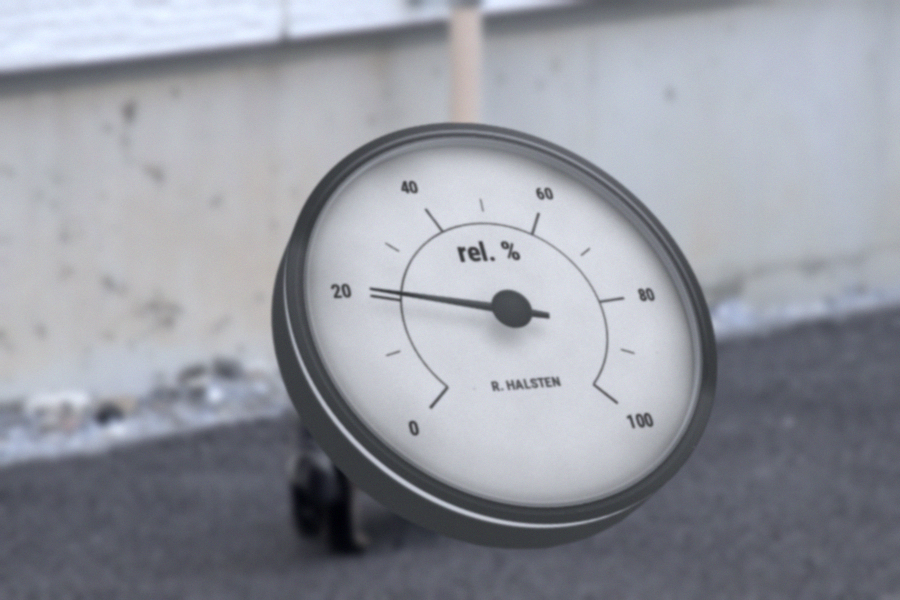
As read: 20 %
